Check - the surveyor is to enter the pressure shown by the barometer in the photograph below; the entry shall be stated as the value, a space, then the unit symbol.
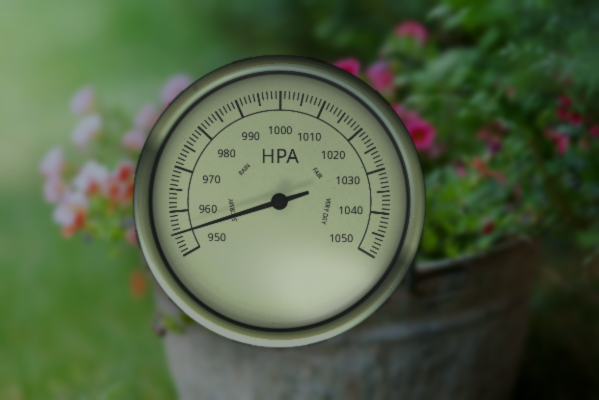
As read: 955 hPa
